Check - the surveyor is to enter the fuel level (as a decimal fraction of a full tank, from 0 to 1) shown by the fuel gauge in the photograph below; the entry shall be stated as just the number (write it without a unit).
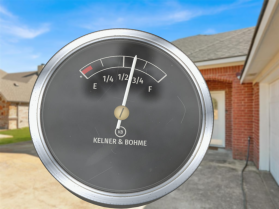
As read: 0.625
